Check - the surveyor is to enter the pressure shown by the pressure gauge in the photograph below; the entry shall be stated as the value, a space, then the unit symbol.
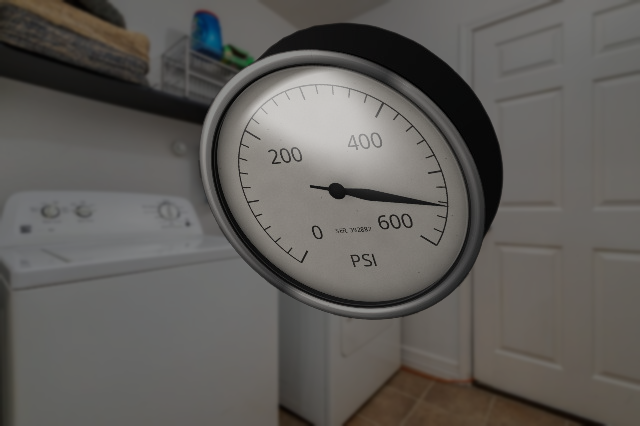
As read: 540 psi
